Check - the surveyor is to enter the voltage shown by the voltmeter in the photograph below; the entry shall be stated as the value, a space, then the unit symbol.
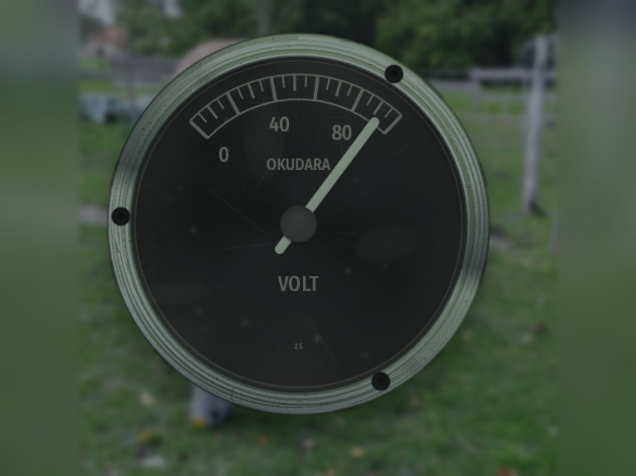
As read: 92.5 V
